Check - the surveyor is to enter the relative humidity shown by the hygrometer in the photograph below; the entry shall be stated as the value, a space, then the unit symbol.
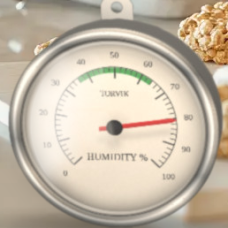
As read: 80 %
